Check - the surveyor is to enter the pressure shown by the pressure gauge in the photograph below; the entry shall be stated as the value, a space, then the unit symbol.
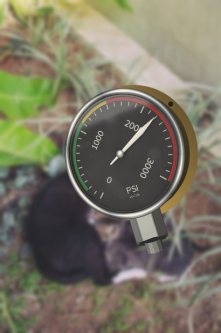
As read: 2200 psi
